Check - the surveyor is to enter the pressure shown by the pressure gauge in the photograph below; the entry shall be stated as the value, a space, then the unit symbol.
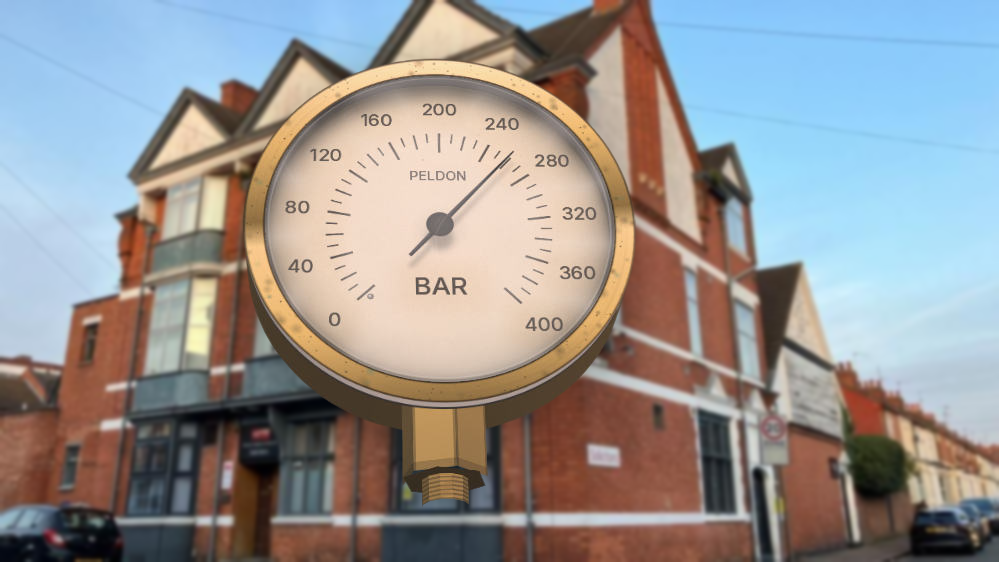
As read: 260 bar
